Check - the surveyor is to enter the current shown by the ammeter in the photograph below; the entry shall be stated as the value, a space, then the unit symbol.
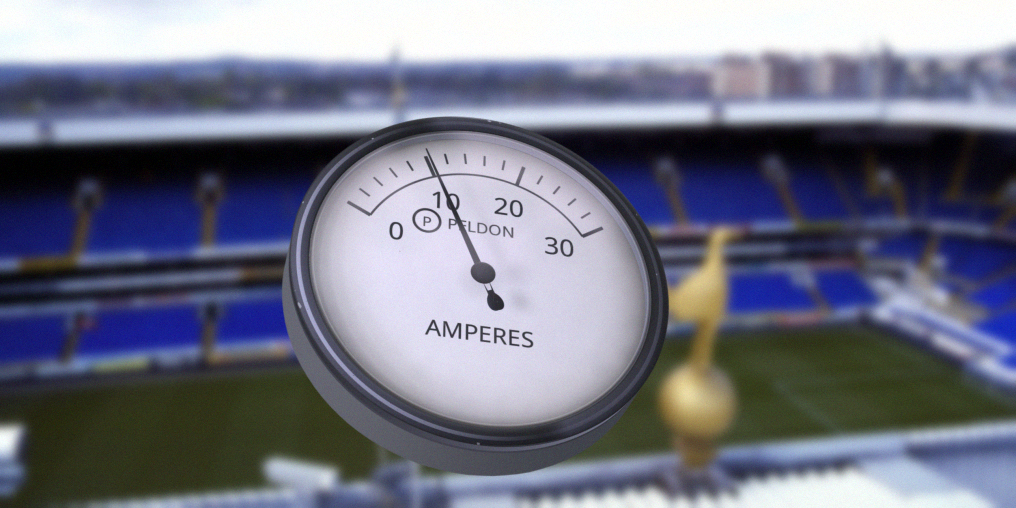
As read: 10 A
